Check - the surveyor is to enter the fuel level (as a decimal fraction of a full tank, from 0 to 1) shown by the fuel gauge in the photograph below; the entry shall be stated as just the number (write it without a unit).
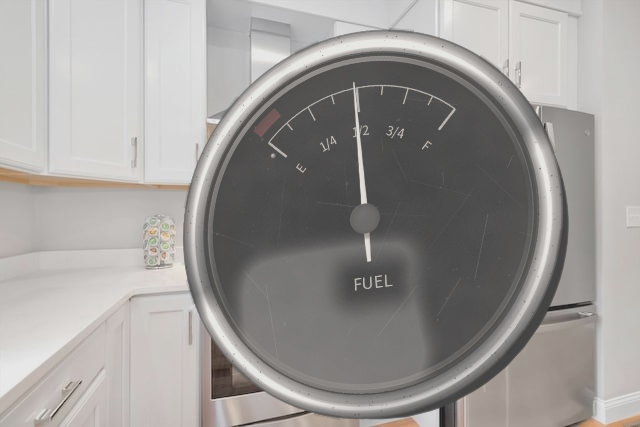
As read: 0.5
